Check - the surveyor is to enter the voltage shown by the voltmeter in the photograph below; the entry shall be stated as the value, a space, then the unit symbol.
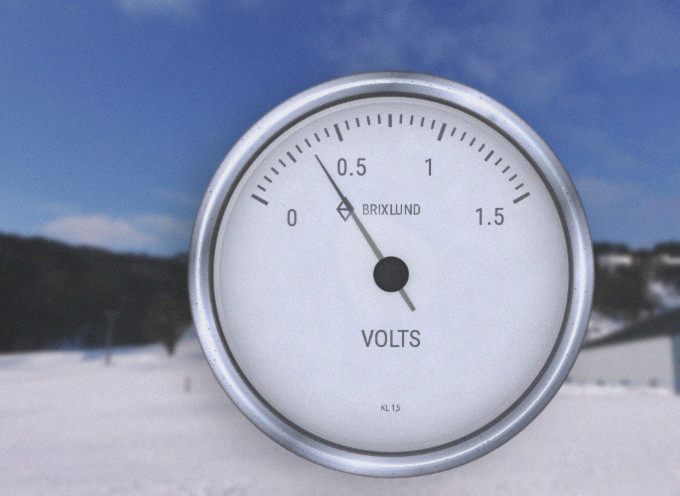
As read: 0.35 V
